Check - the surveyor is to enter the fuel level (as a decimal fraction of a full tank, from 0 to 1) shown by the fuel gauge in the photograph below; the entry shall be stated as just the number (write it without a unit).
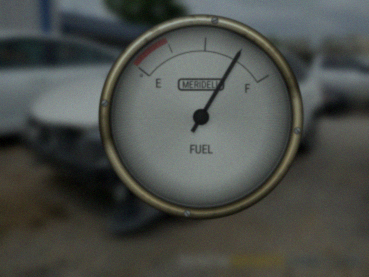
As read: 0.75
